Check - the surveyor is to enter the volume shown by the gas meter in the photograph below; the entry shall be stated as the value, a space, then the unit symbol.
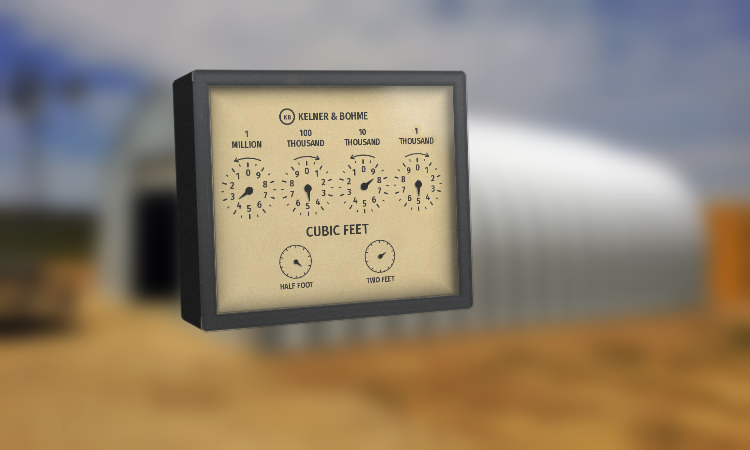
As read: 348500 ft³
